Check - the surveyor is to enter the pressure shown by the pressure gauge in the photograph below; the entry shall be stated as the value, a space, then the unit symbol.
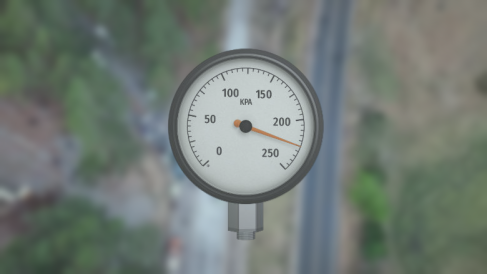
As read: 225 kPa
